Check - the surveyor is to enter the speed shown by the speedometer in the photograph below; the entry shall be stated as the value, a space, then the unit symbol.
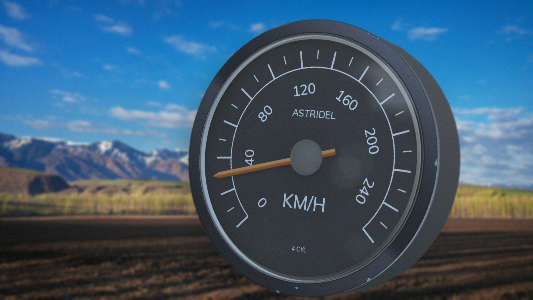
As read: 30 km/h
